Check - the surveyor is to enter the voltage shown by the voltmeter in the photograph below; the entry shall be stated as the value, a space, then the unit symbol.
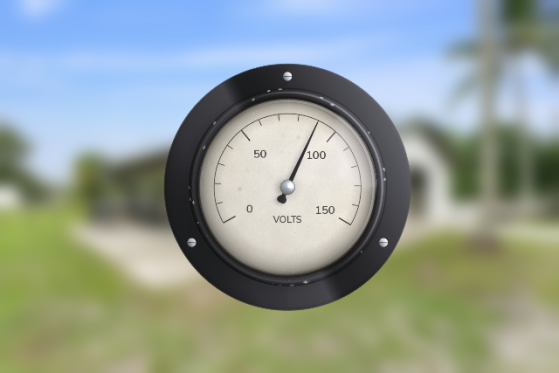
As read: 90 V
